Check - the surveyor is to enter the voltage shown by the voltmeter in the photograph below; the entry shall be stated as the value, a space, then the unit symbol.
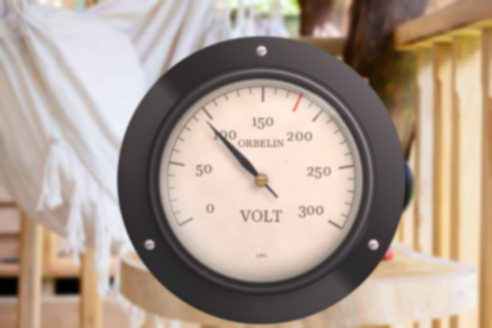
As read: 95 V
